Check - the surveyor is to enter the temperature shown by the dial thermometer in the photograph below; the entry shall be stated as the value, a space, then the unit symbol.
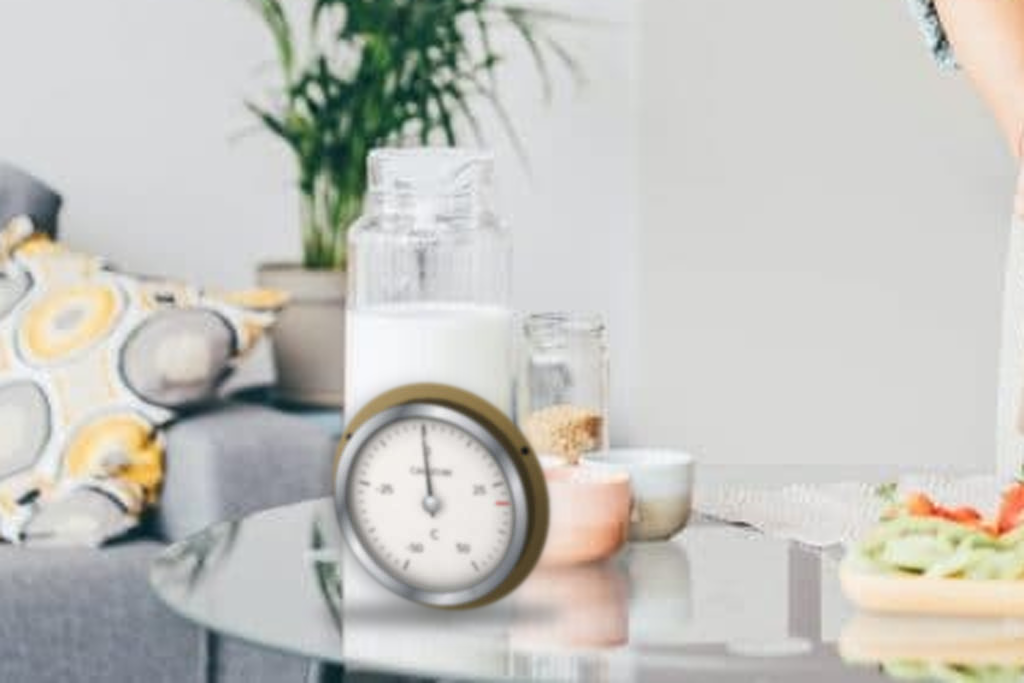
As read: 0 °C
